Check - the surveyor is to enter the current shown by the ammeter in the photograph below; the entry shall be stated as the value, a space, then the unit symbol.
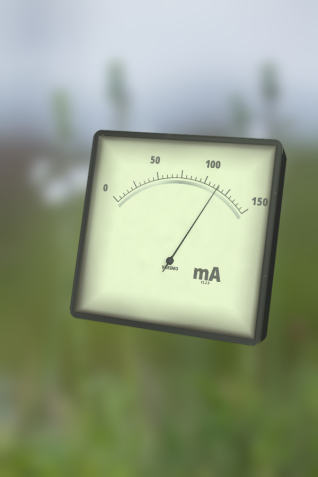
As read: 115 mA
